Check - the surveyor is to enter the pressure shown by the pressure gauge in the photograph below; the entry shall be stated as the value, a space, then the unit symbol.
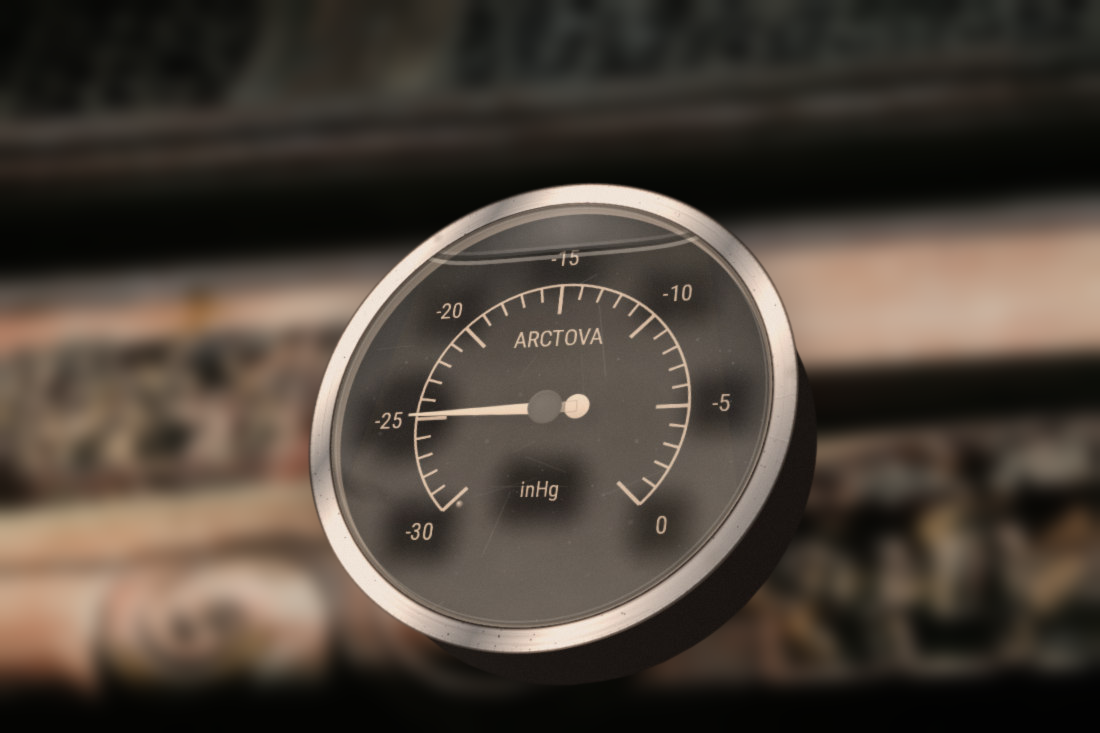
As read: -25 inHg
